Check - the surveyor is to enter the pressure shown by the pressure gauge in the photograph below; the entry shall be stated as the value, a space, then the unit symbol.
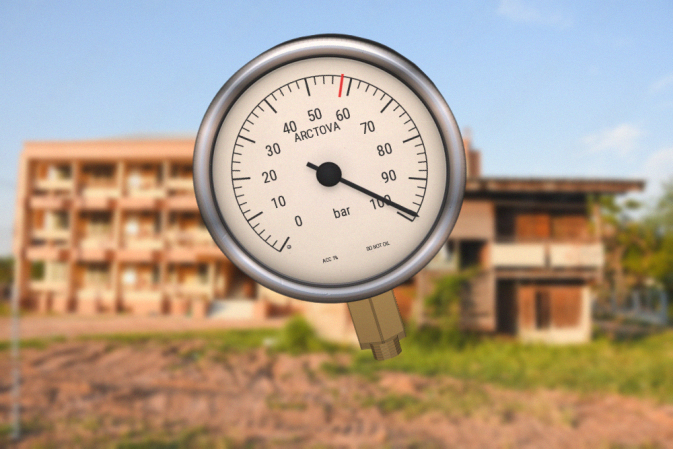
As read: 98 bar
